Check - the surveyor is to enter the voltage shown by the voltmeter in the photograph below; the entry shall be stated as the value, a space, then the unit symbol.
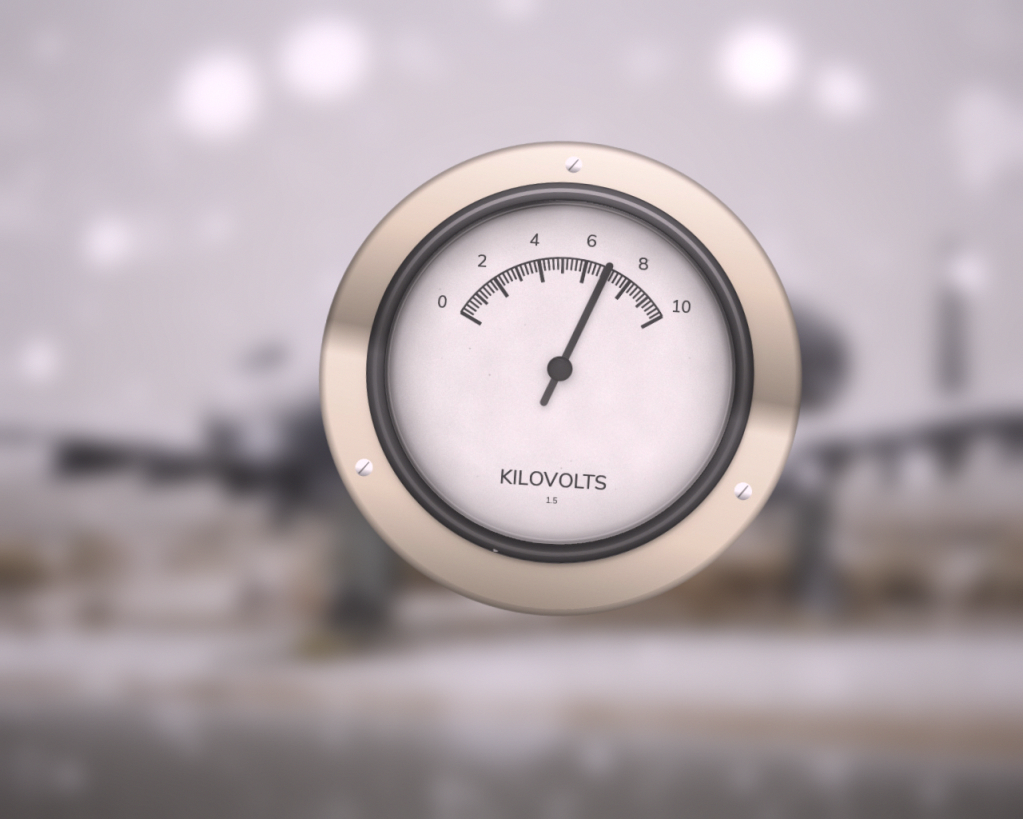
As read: 7 kV
